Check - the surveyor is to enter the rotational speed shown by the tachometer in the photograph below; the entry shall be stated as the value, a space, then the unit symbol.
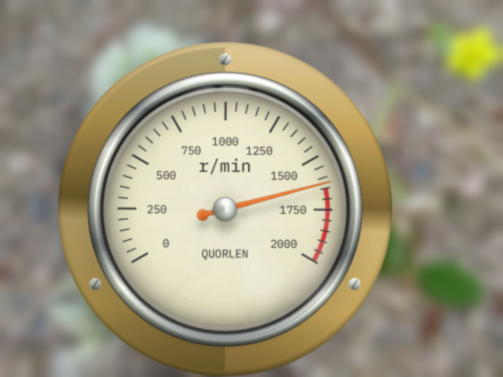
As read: 1625 rpm
